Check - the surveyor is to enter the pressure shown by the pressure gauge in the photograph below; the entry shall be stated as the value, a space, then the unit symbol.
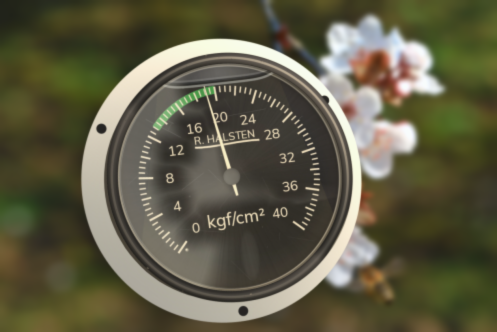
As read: 19 kg/cm²
